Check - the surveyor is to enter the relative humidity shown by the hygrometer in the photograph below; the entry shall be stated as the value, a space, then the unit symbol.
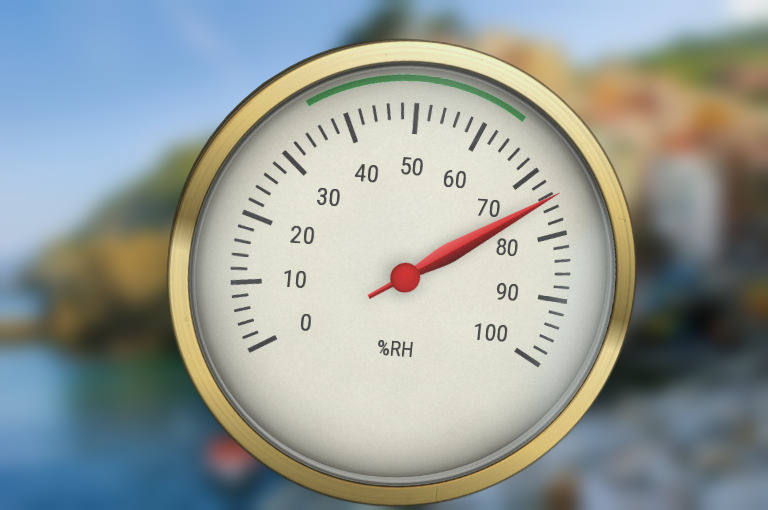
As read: 74 %
